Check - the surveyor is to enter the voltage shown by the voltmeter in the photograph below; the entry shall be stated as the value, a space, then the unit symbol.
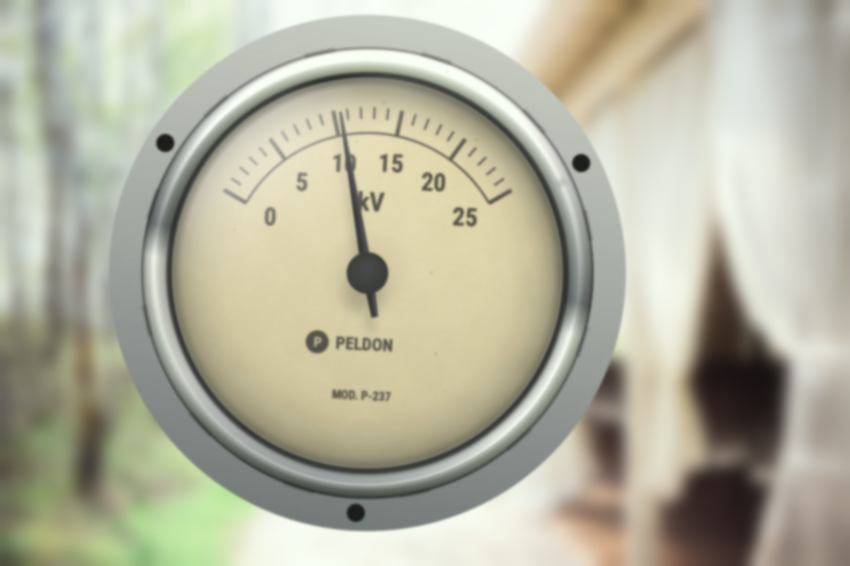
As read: 10.5 kV
